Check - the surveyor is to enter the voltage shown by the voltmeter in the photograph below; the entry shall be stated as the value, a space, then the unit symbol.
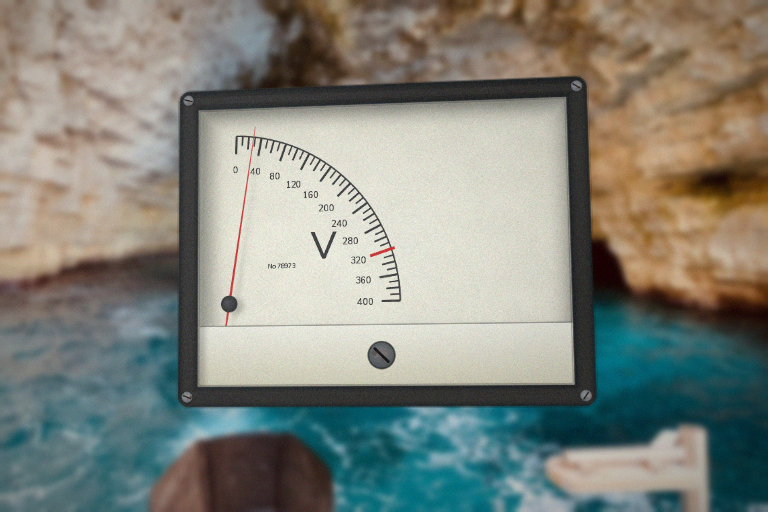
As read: 30 V
